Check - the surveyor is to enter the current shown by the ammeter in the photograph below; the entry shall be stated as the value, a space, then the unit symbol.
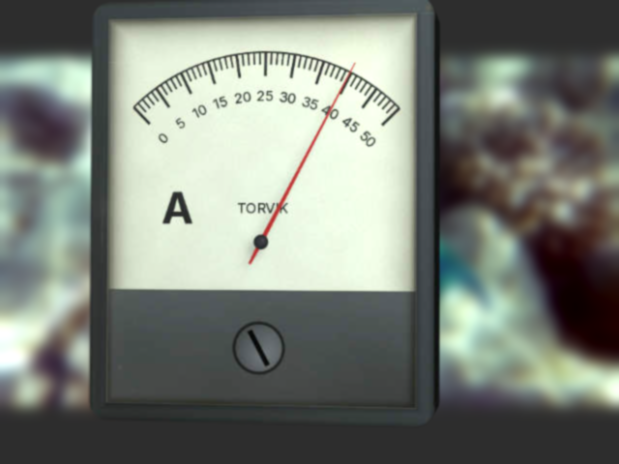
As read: 40 A
